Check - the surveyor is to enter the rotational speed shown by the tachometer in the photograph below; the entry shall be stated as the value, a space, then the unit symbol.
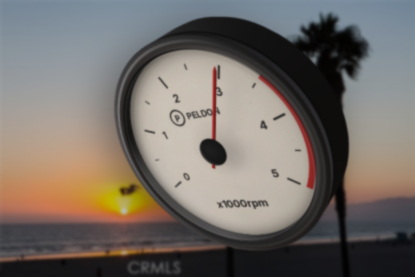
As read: 3000 rpm
